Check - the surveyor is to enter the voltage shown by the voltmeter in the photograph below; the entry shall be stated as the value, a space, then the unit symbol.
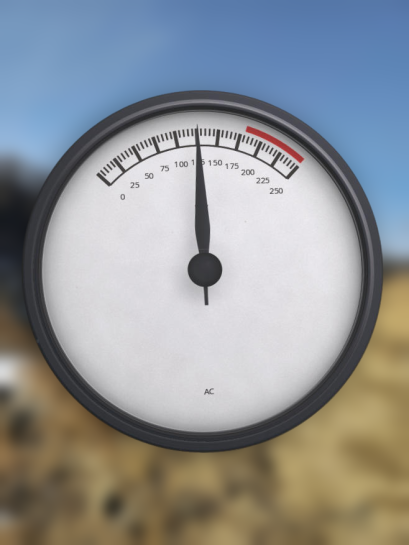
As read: 125 V
